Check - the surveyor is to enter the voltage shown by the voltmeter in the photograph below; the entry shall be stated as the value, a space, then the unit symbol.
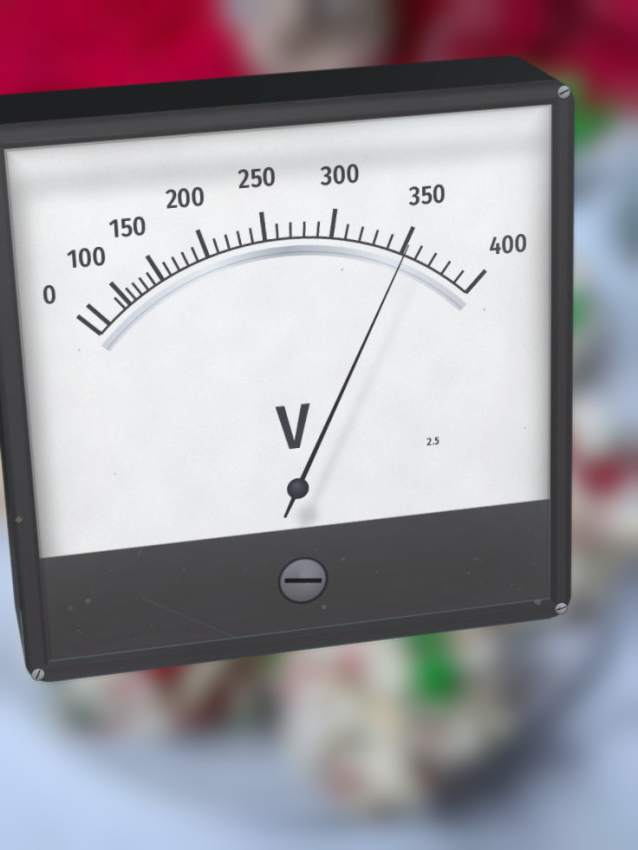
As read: 350 V
